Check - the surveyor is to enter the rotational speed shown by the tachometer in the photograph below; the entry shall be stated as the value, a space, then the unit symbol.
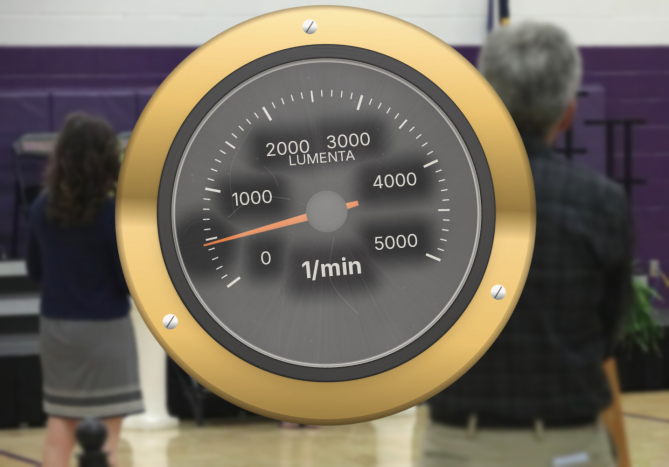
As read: 450 rpm
